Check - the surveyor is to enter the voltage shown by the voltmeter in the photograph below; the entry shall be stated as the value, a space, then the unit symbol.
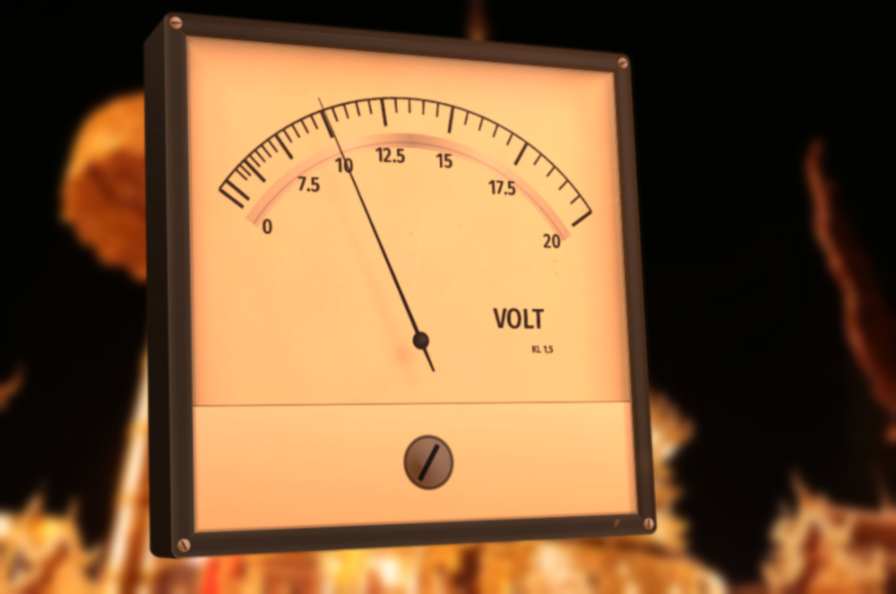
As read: 10 V
